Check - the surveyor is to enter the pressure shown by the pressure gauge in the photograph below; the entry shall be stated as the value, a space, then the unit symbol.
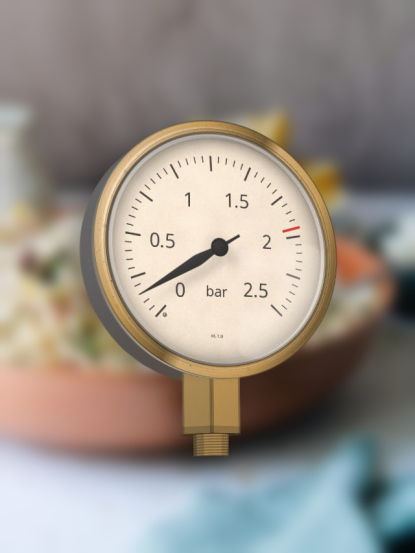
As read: 0.15 bar
